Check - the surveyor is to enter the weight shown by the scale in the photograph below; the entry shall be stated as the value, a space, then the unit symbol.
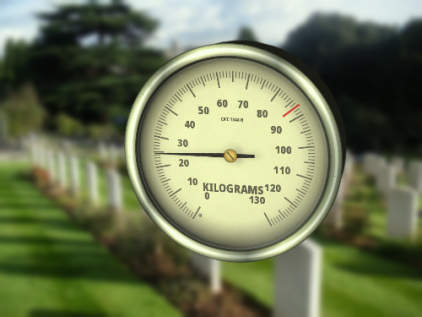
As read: 25 kg
